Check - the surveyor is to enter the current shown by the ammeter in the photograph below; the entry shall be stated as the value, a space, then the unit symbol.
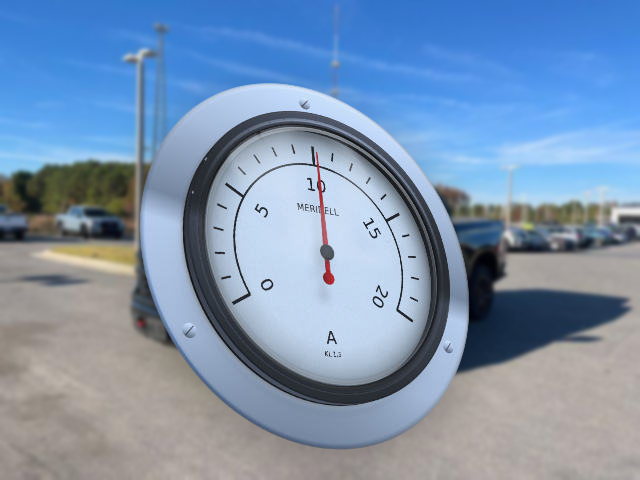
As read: 10 A
